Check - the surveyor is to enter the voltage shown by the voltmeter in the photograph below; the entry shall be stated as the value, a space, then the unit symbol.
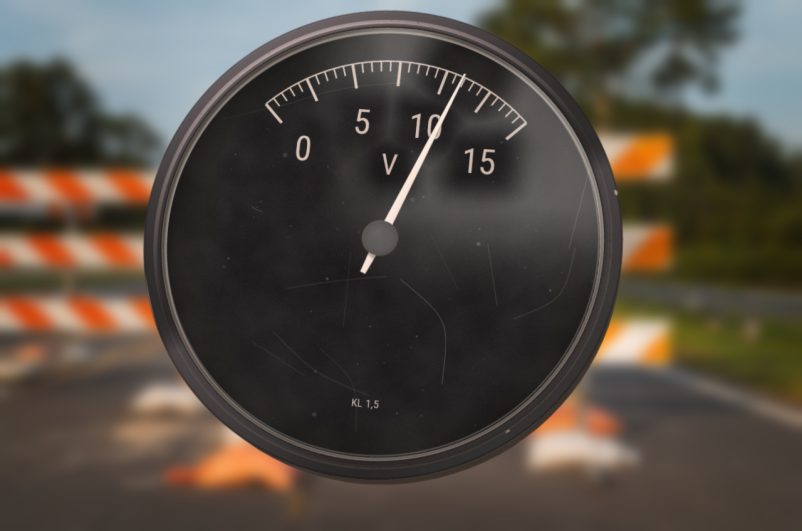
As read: 11 V
